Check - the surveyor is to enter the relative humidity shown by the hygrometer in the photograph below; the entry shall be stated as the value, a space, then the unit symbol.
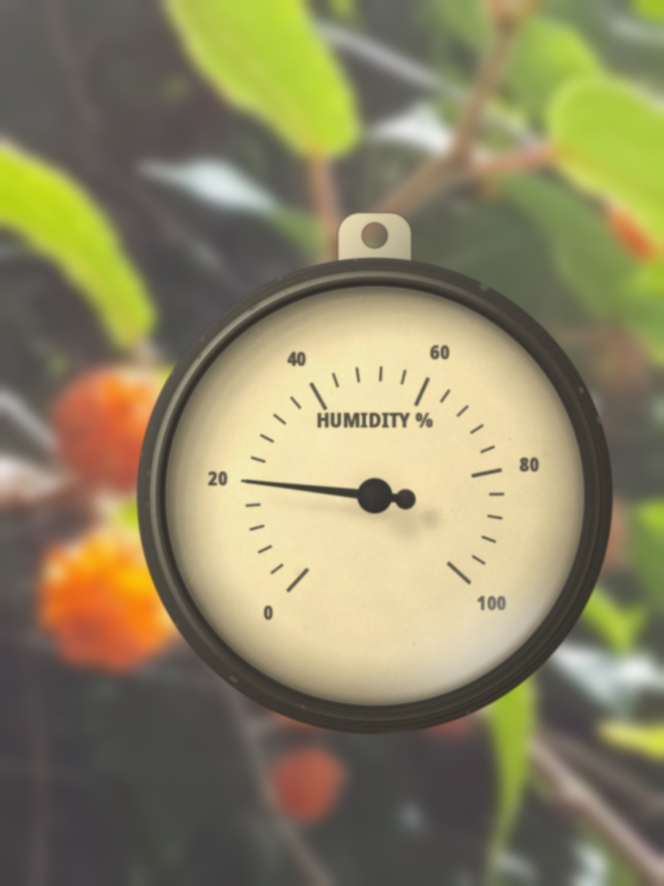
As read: 20 %
